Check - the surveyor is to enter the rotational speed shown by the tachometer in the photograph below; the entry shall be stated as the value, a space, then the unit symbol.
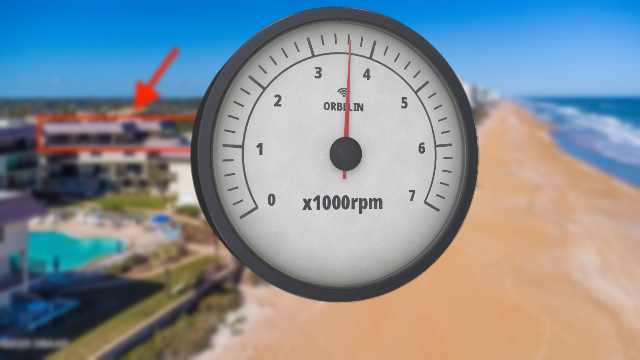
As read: 3600 rpm
